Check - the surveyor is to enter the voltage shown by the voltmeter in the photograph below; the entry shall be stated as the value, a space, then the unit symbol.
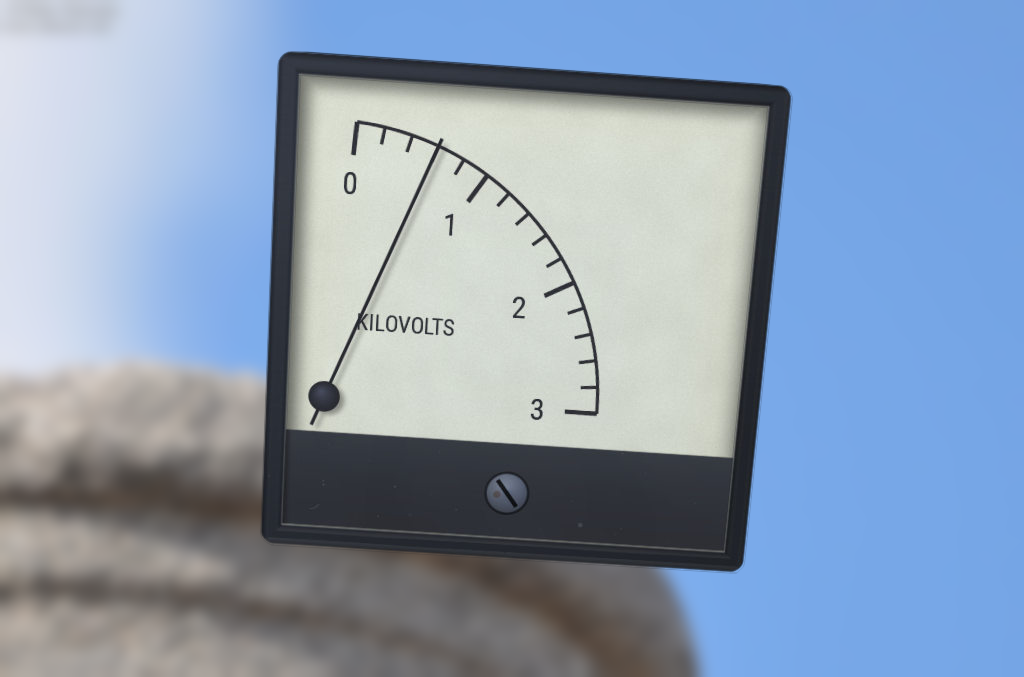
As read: 0.6 kV
